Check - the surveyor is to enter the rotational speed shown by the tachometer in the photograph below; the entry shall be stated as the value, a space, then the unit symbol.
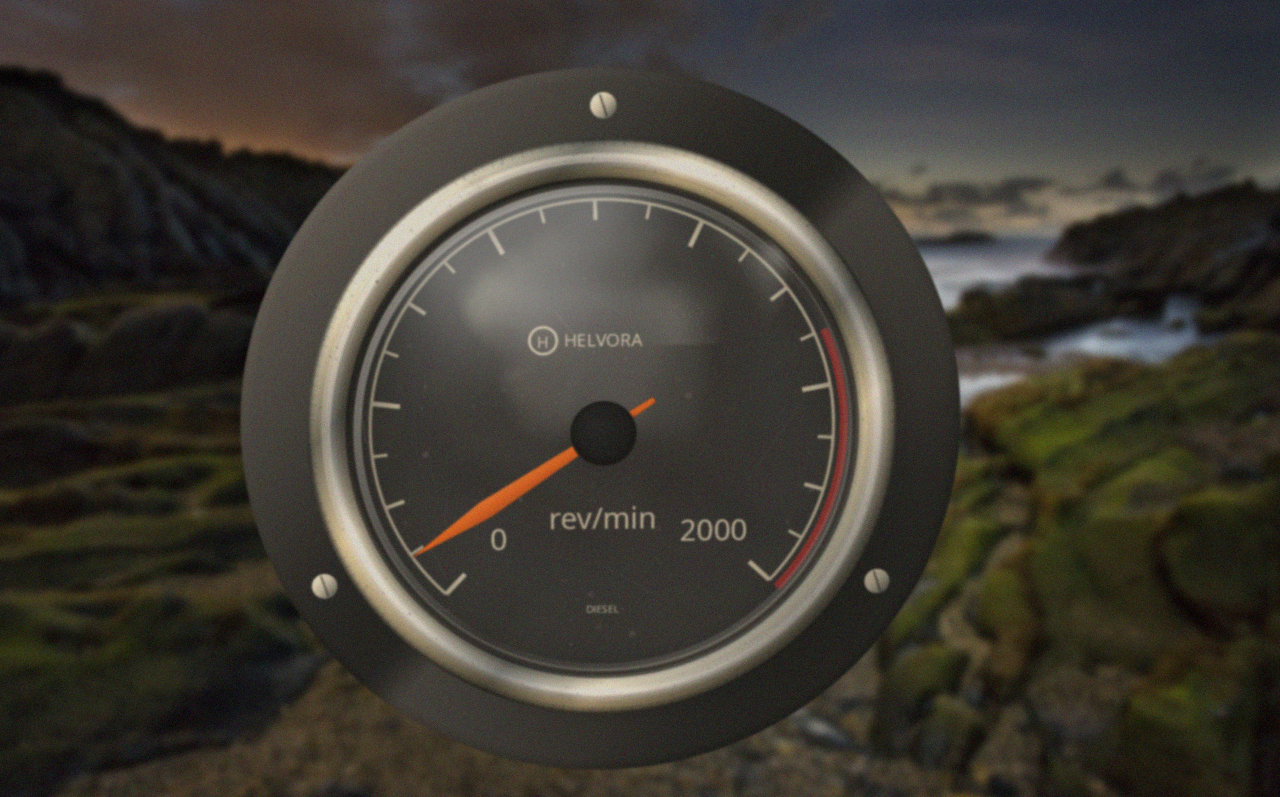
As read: 100 rpm
